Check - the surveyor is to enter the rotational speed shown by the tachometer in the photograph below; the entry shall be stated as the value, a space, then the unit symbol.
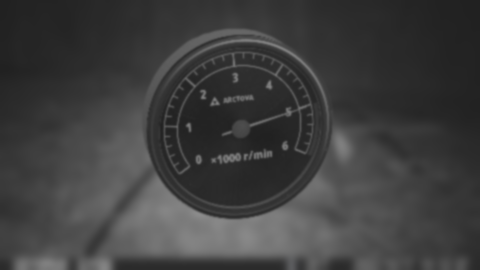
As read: 5000 rpm
